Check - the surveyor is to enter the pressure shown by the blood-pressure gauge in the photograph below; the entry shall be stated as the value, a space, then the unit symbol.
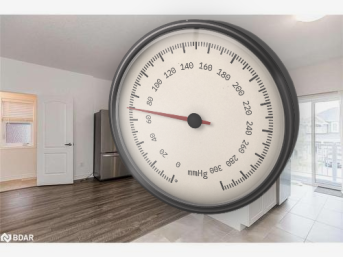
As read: 70 mmHg
